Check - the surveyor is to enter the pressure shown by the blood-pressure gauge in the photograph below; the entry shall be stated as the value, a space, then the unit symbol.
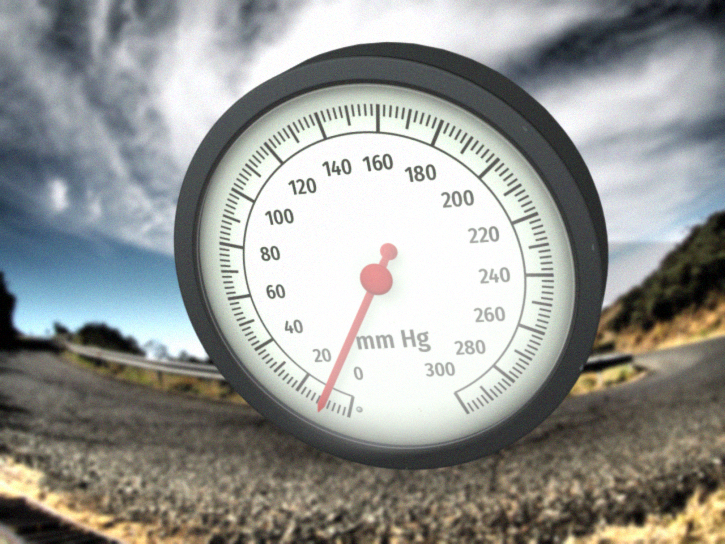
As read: 10 mmHg
